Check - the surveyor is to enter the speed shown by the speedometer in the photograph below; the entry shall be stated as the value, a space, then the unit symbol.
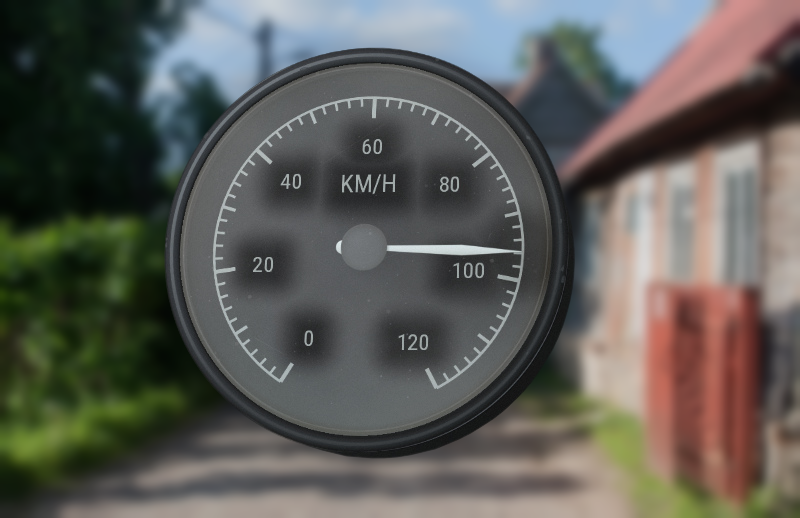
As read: 96 km/h
